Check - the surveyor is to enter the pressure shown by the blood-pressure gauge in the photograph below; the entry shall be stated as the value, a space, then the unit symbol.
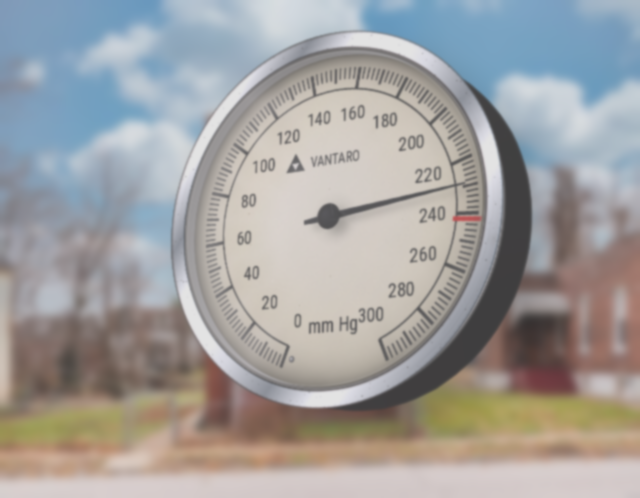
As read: 230 mmHg
